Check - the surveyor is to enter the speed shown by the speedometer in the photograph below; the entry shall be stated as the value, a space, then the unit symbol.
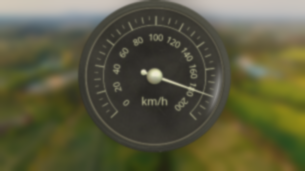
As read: 180 km/h
